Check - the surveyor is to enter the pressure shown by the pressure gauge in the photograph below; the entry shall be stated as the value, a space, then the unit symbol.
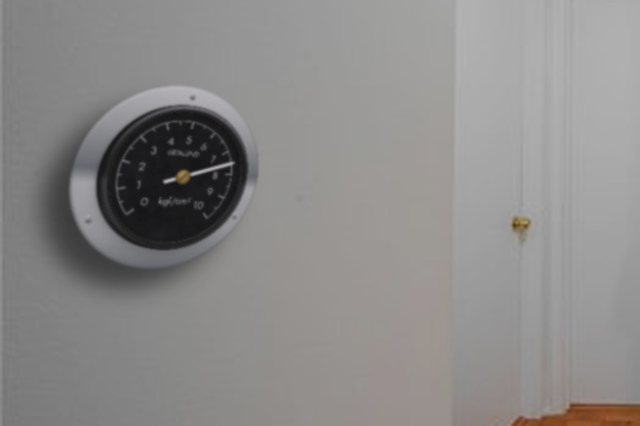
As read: 7.5 kg/cm²
